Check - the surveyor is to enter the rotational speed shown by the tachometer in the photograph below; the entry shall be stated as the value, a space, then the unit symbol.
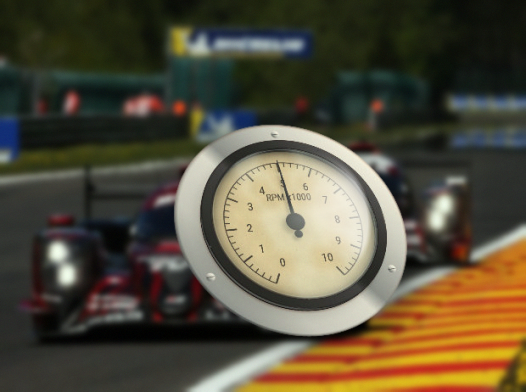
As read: 5000 rpm
